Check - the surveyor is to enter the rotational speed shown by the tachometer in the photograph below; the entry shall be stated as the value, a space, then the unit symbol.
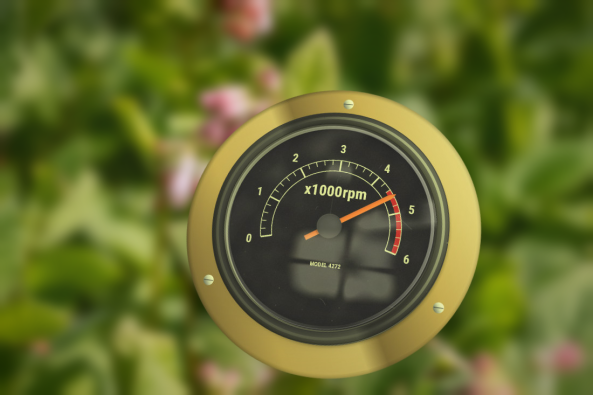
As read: 4600 rpm
